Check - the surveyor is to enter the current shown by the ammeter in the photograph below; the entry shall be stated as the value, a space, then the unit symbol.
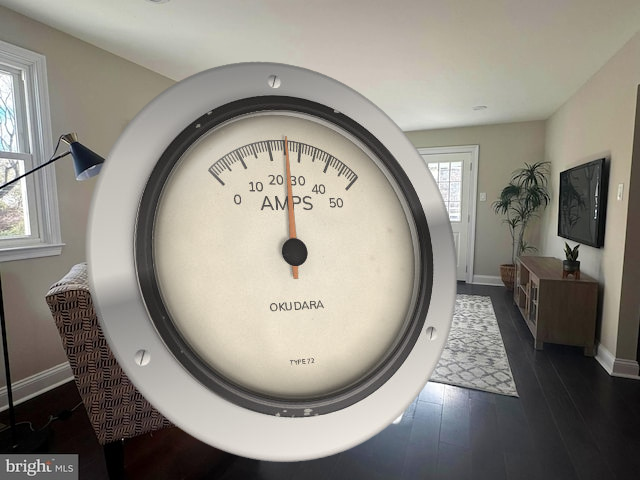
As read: 25 A
